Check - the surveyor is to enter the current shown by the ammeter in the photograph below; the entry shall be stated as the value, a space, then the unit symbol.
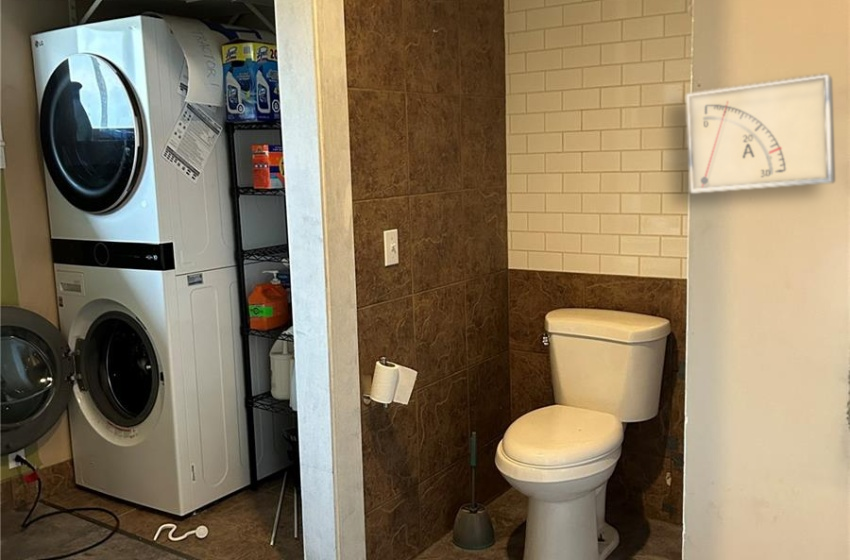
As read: 10 A
